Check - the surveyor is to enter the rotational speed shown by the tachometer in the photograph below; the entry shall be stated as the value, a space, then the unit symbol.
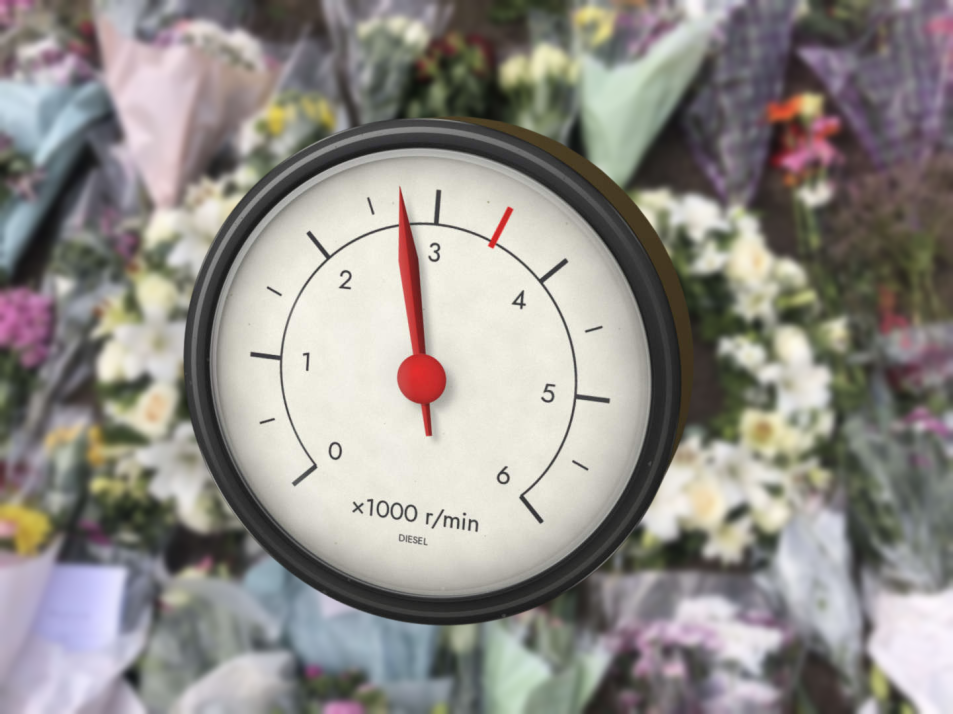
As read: 2750 rpm
